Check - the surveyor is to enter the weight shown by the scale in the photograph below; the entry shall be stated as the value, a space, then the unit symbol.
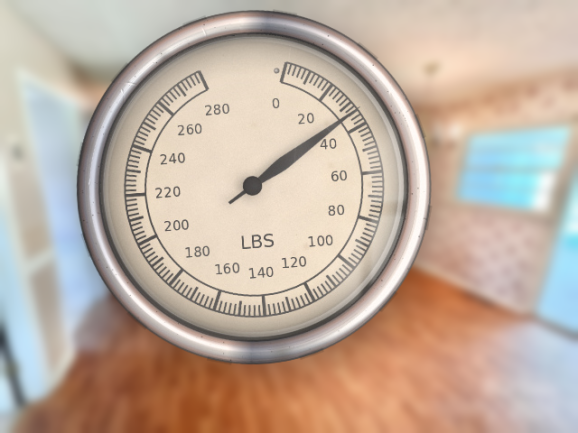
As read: 34 lb
